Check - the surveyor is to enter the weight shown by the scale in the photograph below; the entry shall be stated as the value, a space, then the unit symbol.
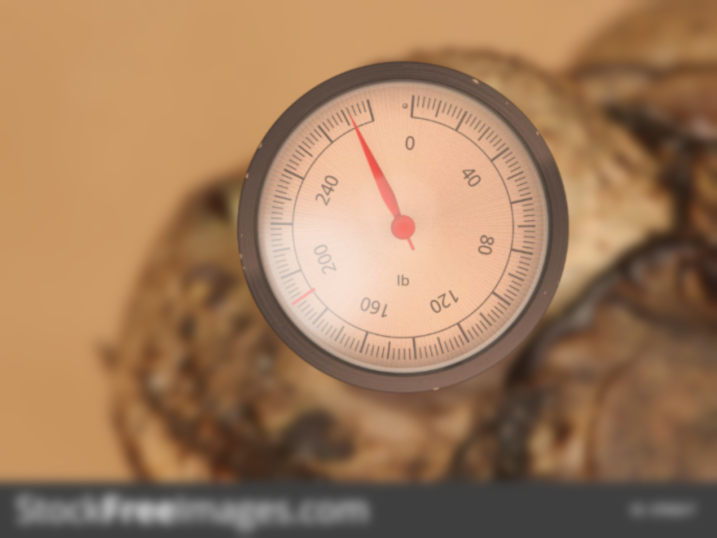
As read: 272 lb
